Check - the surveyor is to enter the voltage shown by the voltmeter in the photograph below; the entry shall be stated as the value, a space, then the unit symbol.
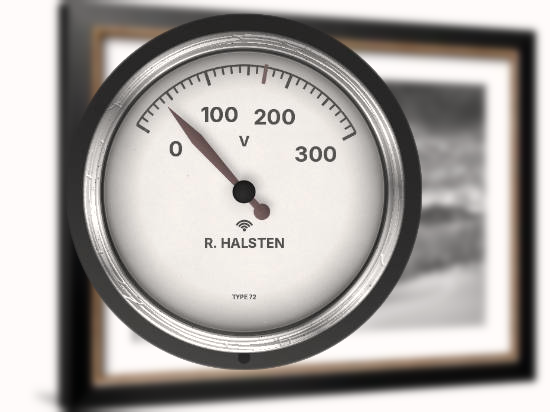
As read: 40 V
